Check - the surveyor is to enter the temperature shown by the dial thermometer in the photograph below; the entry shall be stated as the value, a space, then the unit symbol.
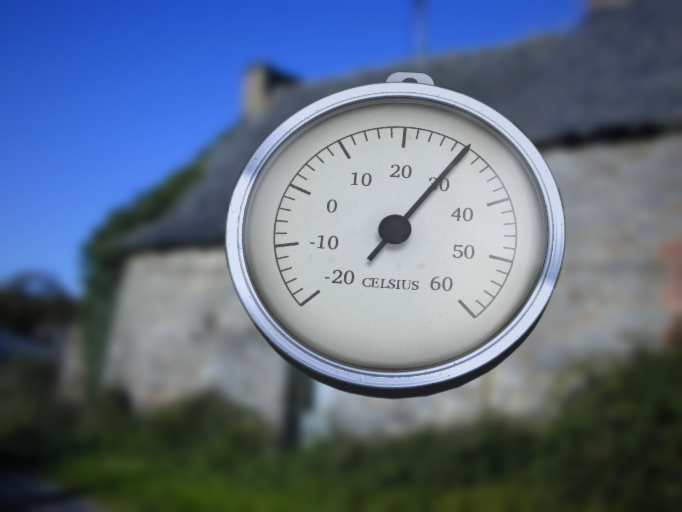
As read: 30 °C
